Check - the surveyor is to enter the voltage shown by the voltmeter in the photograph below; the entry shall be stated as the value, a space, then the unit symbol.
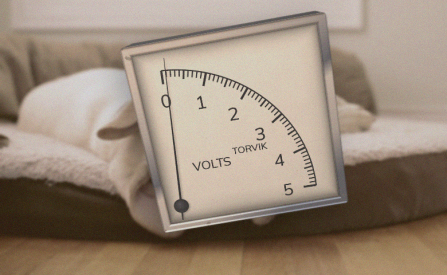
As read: 0.1 V
